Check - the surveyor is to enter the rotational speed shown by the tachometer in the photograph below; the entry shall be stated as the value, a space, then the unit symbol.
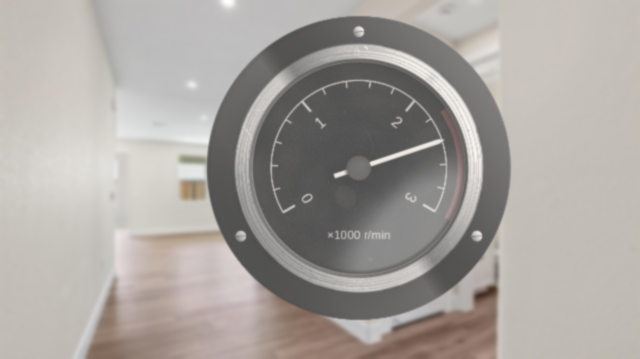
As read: 2400 rpm
